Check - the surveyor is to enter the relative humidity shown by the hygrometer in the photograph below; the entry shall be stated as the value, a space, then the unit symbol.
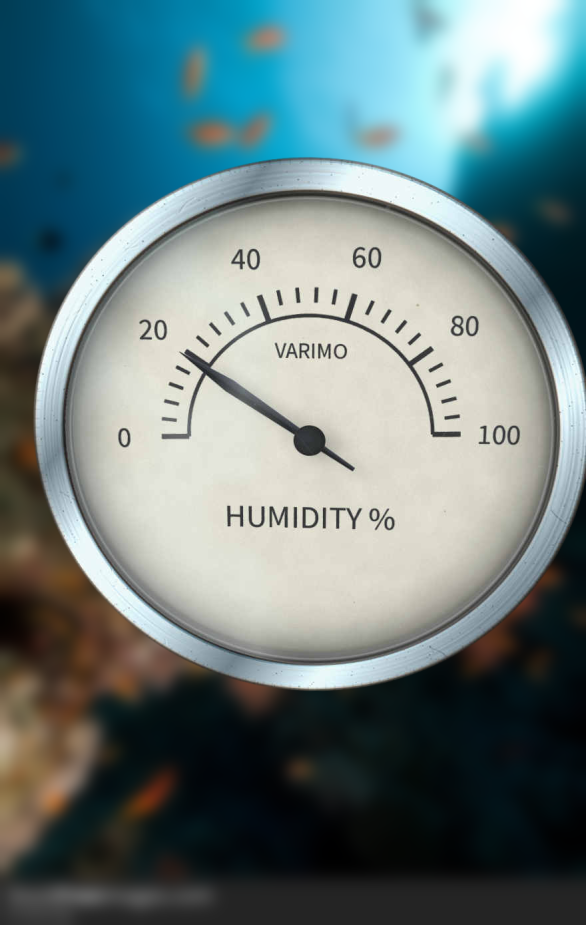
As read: 20 %
